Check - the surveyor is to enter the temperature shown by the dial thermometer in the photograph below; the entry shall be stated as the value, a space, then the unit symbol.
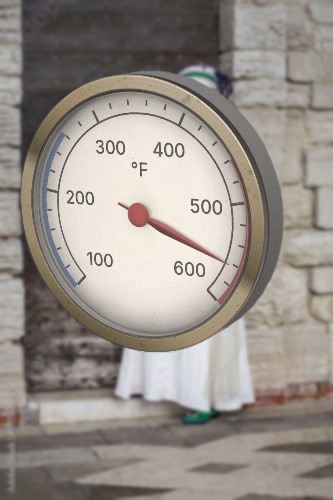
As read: 560 °F
